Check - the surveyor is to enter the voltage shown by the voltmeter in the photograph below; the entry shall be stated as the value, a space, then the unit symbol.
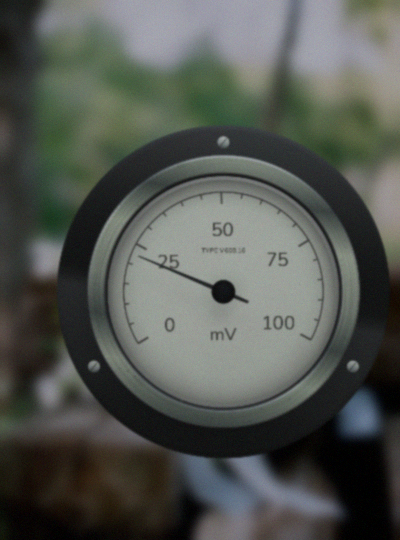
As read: 22.5 mV
